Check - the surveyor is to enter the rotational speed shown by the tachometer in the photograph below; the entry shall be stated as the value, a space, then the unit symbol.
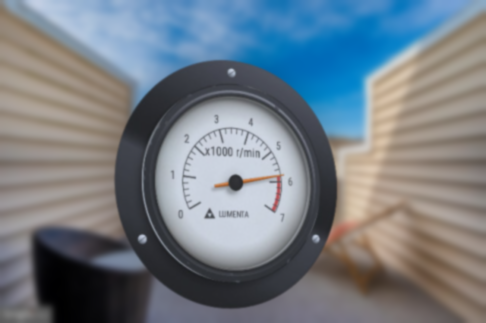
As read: 5800 rpm
